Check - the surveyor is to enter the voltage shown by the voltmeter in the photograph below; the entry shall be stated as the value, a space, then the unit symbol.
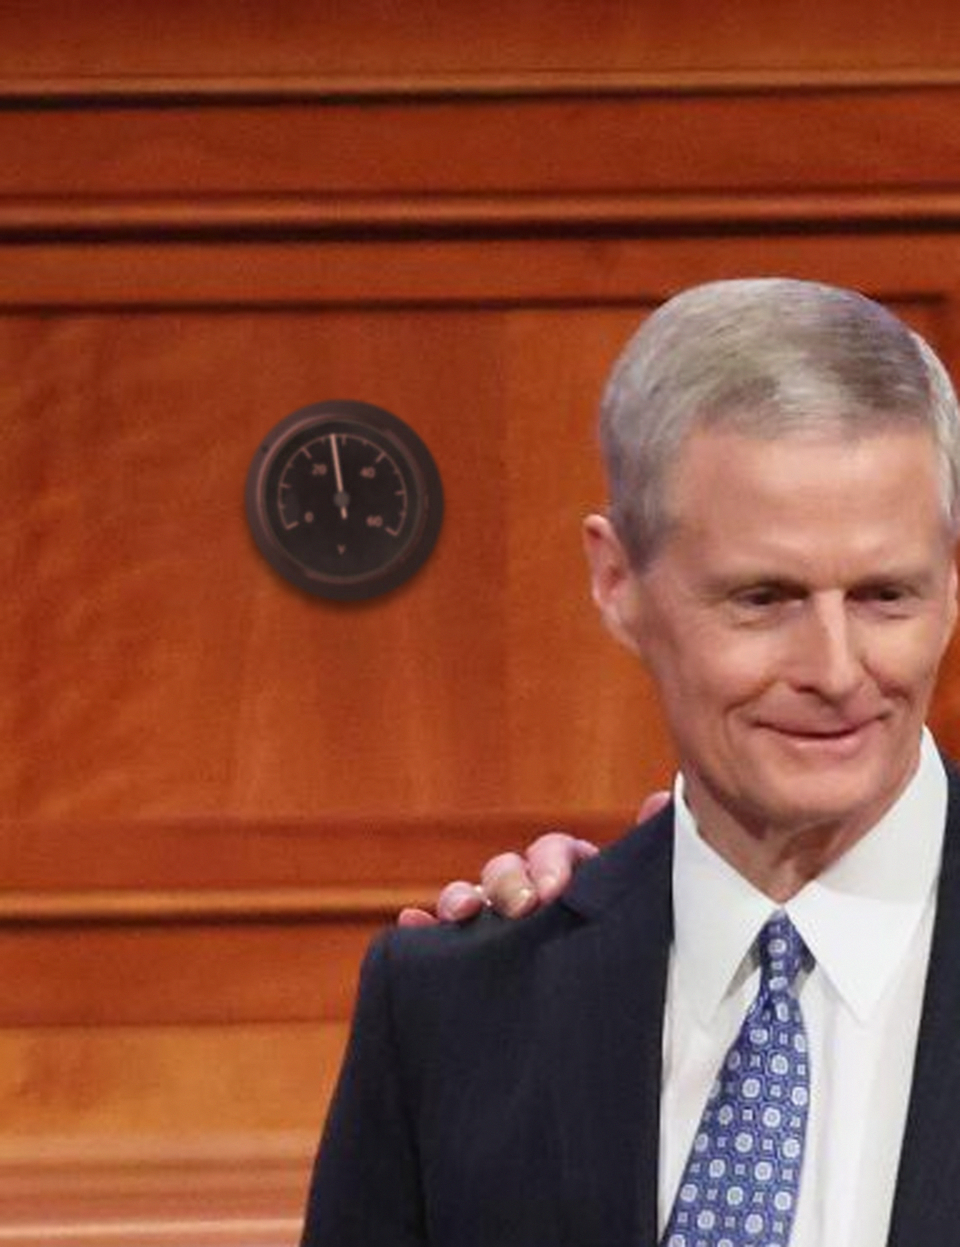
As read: 27.5 V
